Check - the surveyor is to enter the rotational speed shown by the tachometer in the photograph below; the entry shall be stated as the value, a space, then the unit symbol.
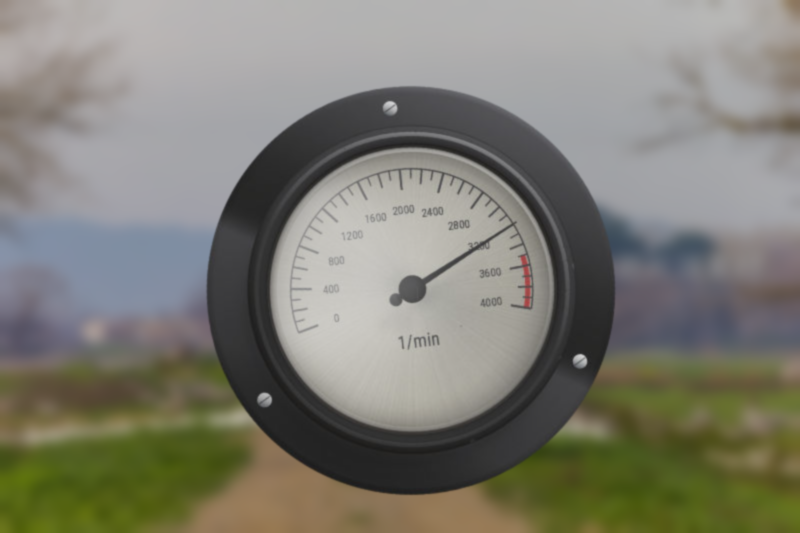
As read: 3200 rpm
